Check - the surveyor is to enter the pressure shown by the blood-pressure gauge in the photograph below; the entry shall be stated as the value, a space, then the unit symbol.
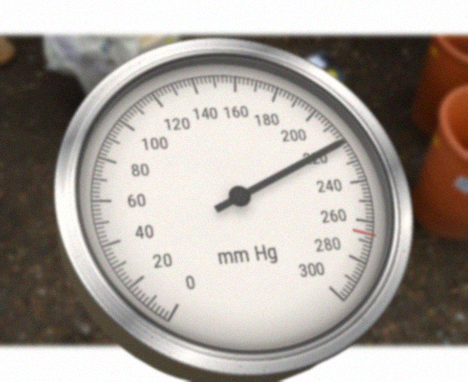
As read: 220 mmHg
